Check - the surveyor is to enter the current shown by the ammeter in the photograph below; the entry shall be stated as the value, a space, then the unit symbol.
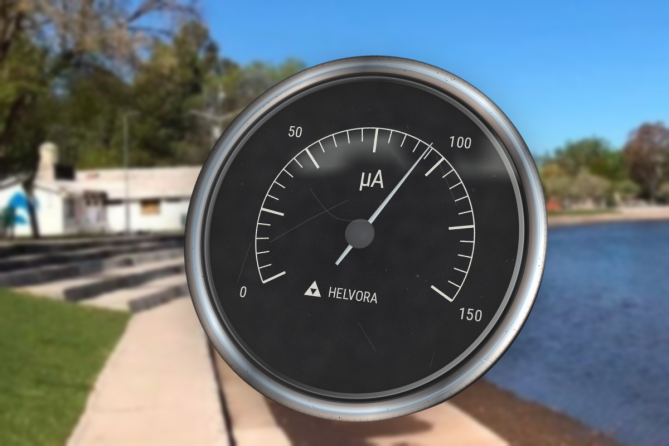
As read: 95 µA
